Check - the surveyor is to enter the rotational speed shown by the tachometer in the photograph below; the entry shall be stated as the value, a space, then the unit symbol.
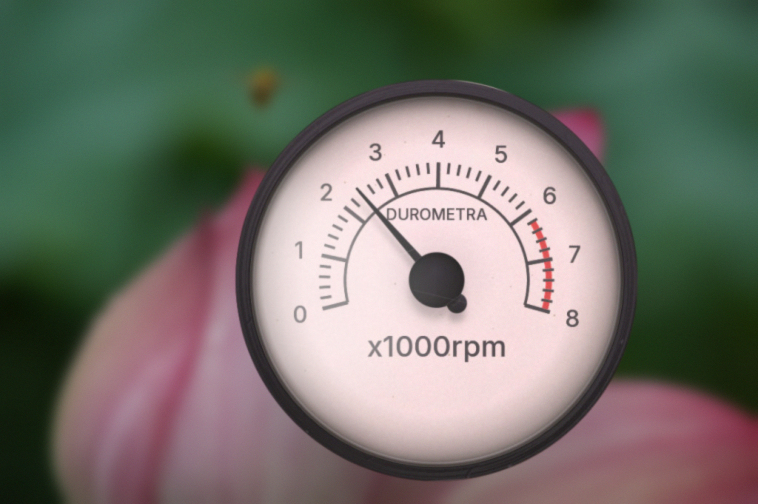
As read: 2400 rpm
